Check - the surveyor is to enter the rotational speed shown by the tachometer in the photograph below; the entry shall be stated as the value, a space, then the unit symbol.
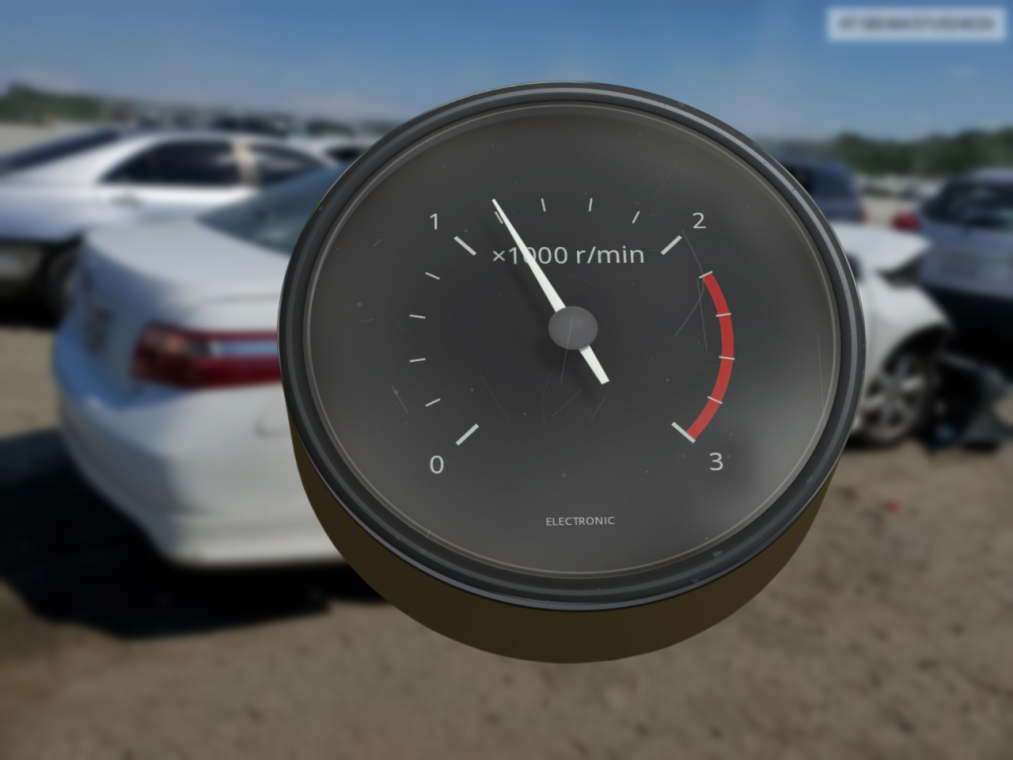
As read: 1200 rpm
